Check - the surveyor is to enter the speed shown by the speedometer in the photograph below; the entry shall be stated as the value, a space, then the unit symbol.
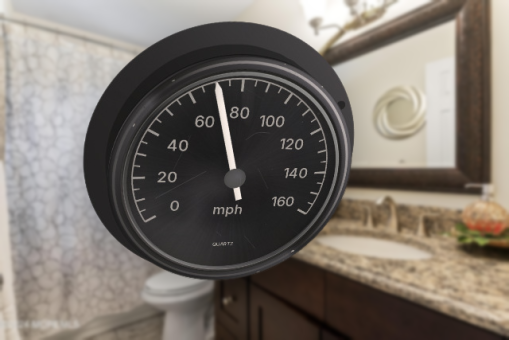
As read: 70 mph
